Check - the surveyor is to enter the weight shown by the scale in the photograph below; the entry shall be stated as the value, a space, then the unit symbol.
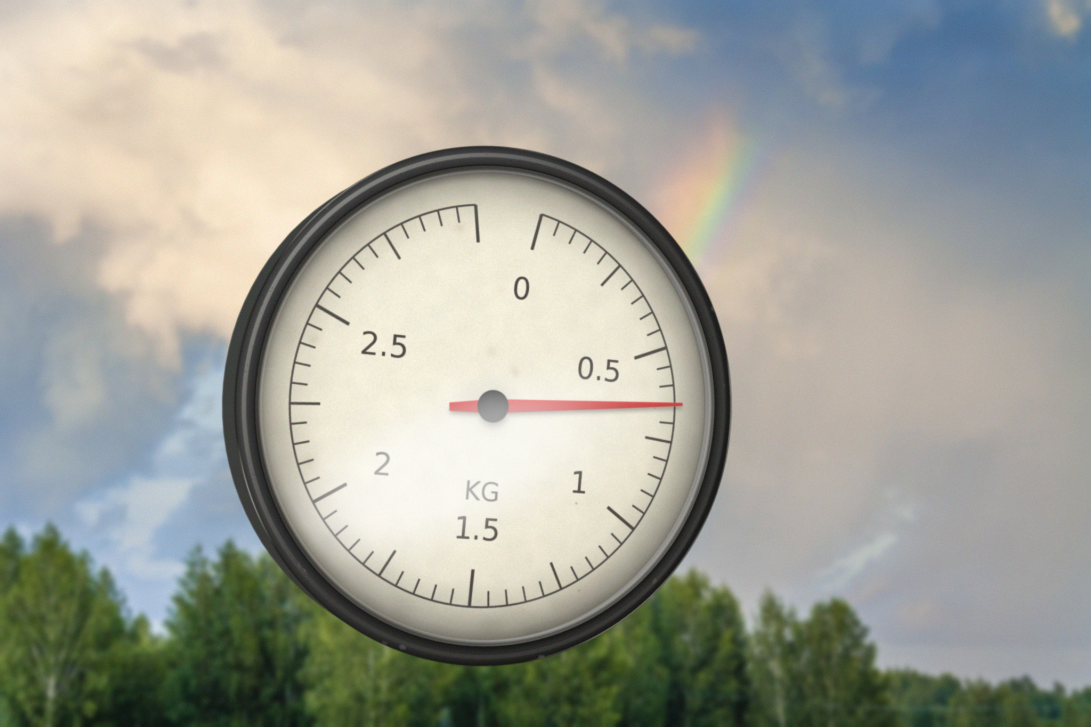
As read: 0.65 kg
